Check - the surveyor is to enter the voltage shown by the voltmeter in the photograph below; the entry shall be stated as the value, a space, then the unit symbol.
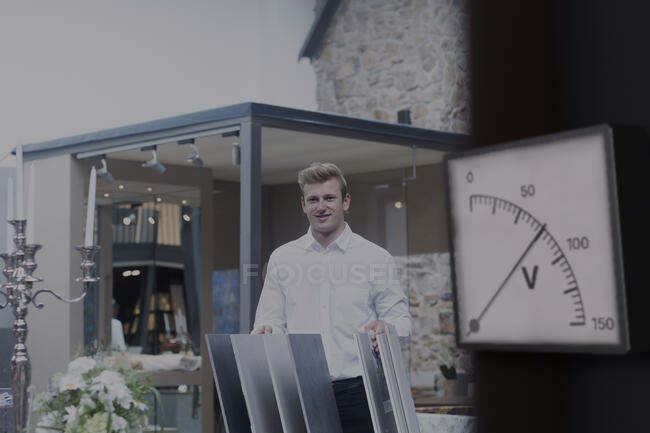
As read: 75 V
